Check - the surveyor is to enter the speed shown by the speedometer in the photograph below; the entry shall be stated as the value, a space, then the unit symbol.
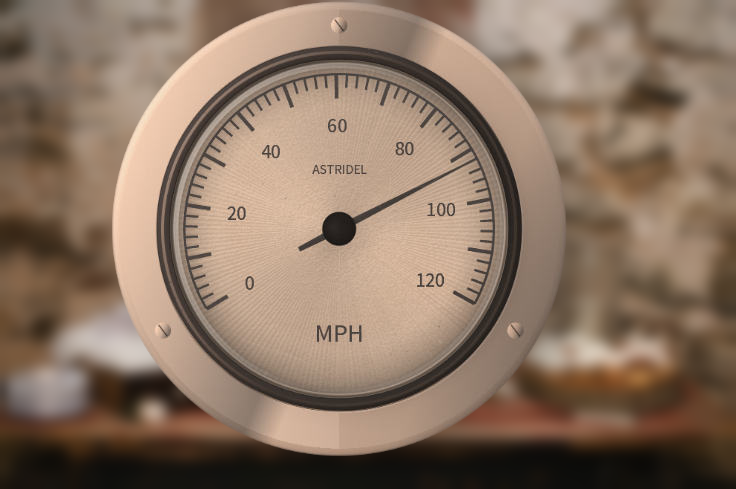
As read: 92 mph
